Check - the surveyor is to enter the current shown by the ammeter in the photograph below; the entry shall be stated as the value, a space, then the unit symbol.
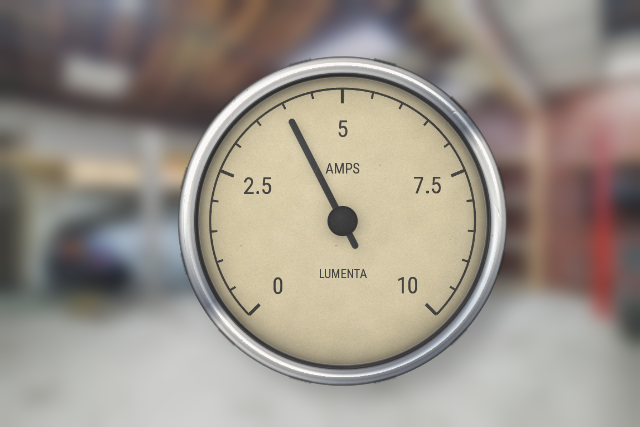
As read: 4 A
